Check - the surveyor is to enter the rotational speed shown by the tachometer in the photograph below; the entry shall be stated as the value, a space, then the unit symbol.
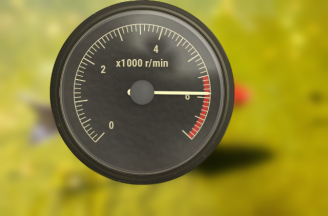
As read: 5900 rpm
